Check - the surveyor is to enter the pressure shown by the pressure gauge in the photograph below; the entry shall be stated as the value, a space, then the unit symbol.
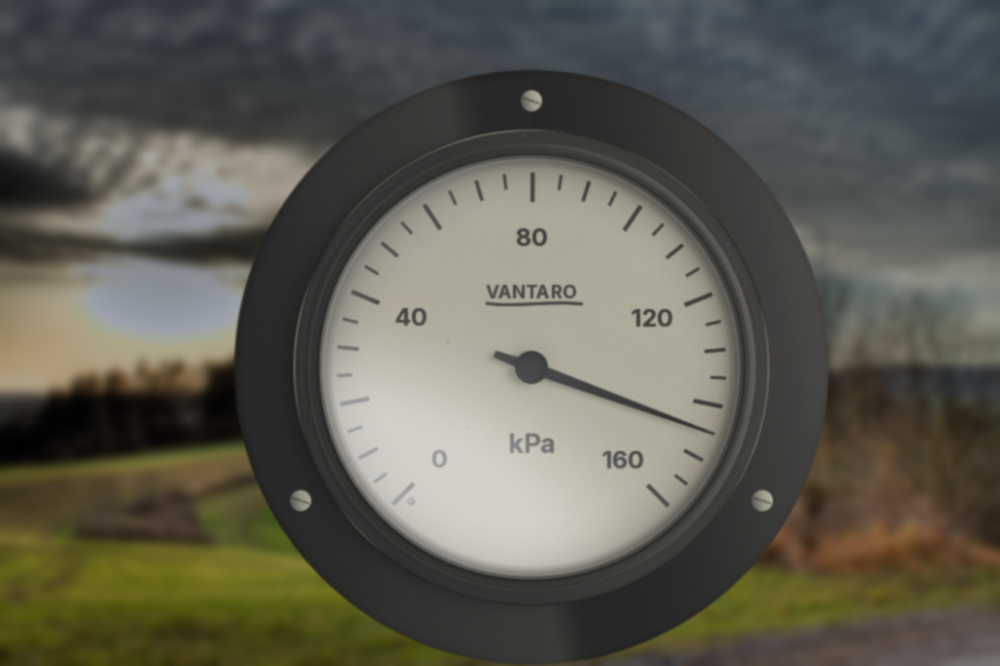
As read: 145 kPa
